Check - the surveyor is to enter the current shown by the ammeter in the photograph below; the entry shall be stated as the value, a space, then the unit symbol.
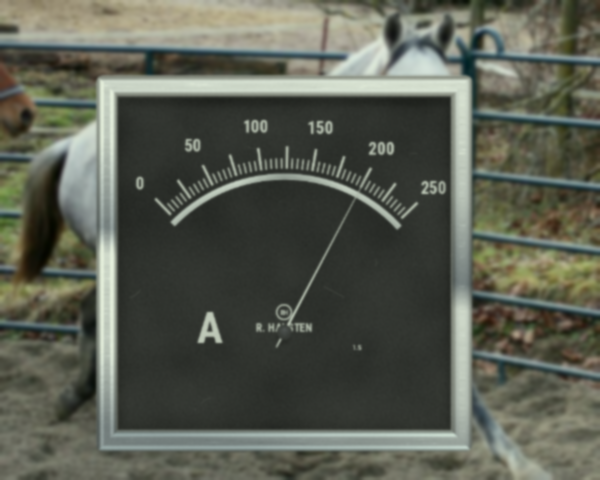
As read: 200 A
